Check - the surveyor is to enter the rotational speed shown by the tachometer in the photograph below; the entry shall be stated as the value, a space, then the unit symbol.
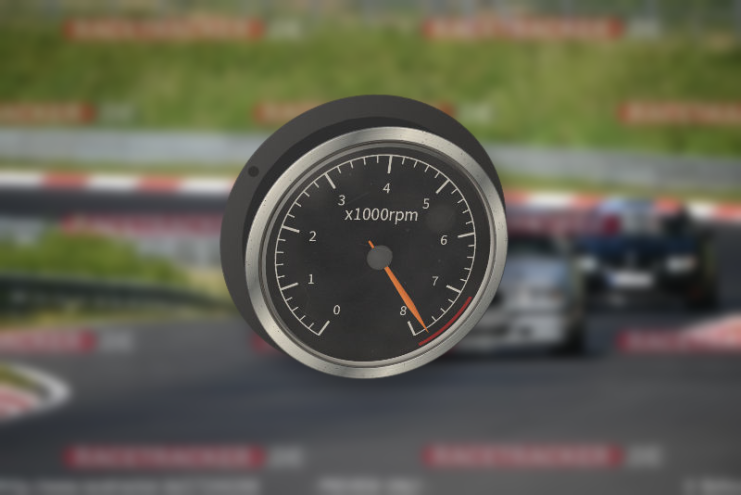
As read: 7800 rpm
